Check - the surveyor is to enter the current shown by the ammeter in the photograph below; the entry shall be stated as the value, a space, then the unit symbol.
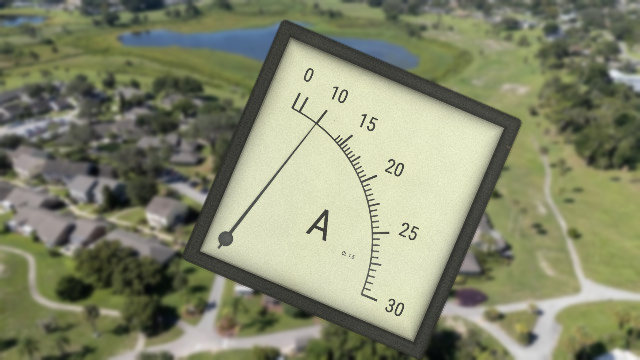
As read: 10 A
